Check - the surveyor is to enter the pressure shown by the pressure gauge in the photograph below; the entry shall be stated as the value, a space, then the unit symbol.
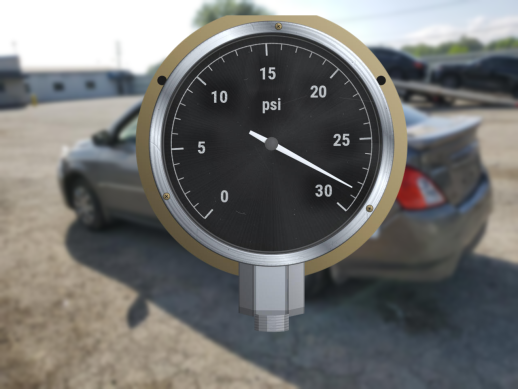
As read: 28.5 psi
